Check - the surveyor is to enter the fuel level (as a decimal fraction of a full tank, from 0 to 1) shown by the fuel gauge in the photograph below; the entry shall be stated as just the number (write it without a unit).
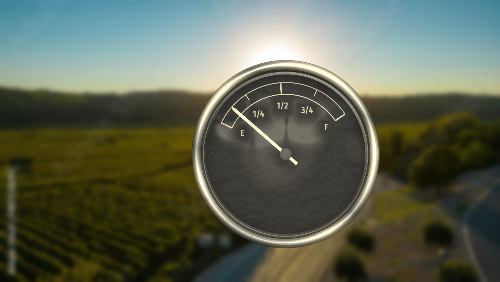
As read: 0.125
